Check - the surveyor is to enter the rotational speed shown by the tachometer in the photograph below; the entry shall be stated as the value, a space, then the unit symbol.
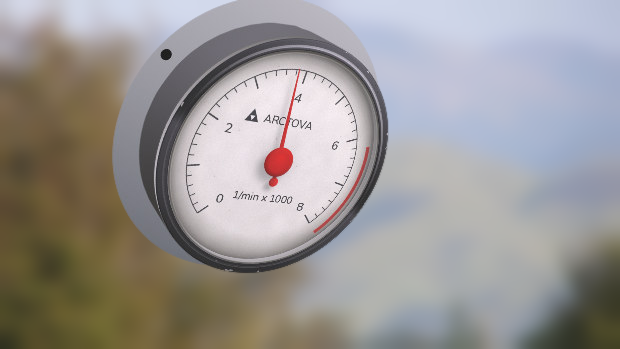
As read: 3800 rpm
